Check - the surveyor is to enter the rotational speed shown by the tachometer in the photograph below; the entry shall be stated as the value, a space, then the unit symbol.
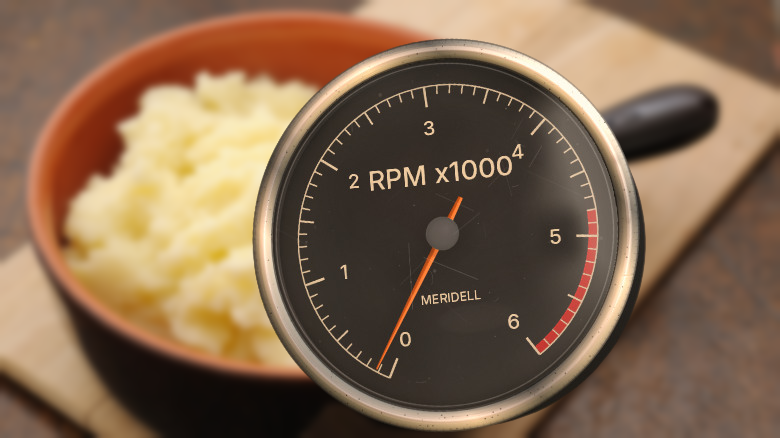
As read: 100 rpm
